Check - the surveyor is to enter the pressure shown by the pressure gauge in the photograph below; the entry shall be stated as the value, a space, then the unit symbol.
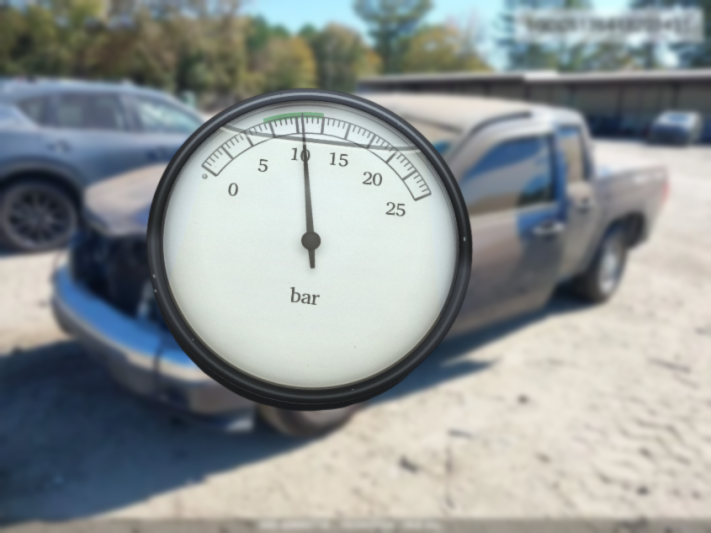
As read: 10.5 bar
